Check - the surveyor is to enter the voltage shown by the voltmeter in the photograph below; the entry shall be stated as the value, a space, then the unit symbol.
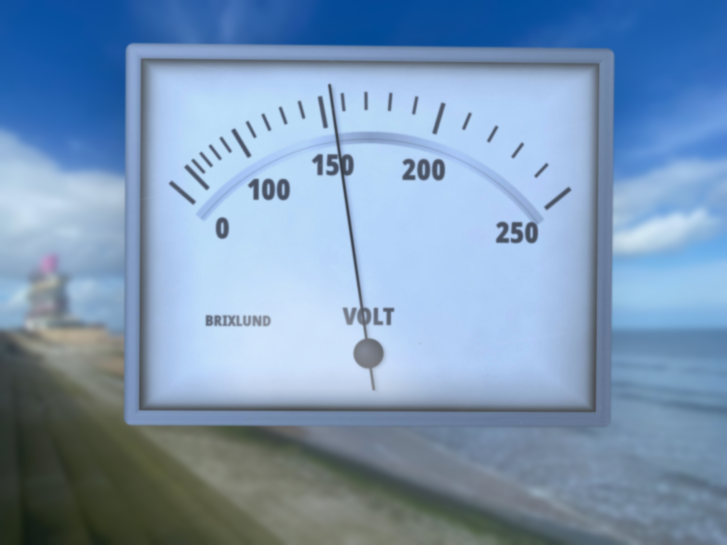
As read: 155 V
